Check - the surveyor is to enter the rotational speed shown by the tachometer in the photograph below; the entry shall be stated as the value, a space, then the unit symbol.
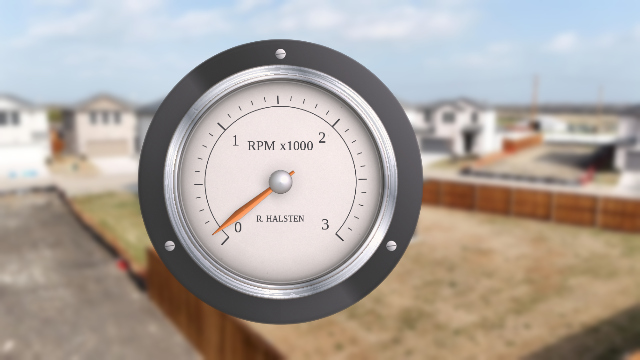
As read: 100 rpm
